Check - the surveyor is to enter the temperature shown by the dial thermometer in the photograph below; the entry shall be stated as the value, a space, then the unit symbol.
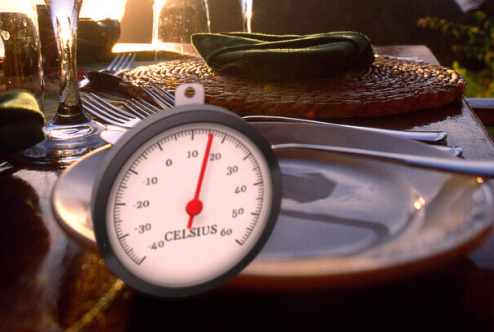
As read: 15 °C
